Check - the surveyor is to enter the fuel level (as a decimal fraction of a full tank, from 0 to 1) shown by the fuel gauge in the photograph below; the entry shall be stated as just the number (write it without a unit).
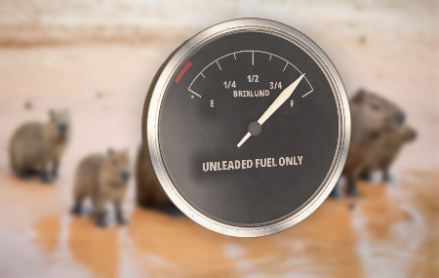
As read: 0.875
